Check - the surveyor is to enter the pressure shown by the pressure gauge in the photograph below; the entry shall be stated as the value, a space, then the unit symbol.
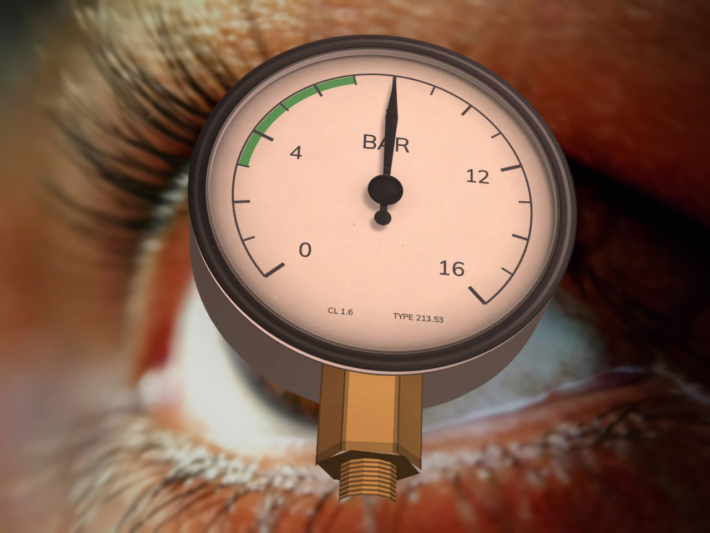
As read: 8 bar
